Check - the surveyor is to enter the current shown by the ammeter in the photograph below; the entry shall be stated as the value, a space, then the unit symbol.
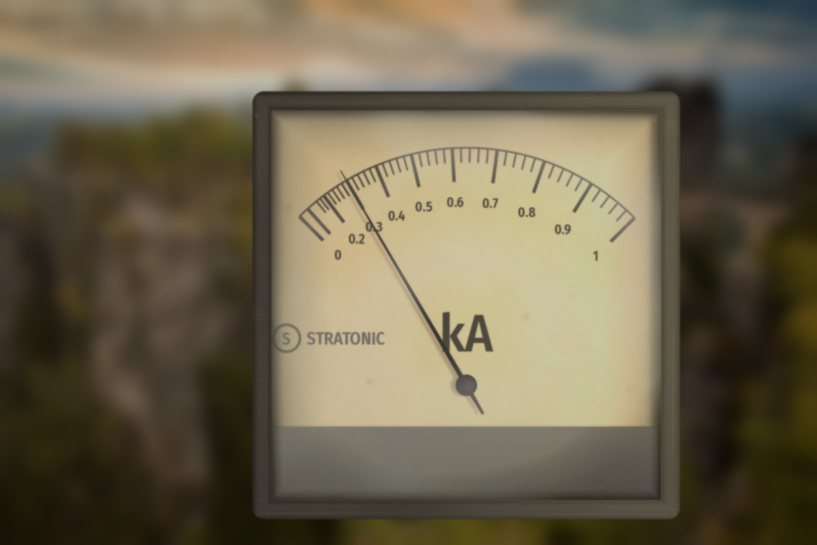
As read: 0.3 kA
